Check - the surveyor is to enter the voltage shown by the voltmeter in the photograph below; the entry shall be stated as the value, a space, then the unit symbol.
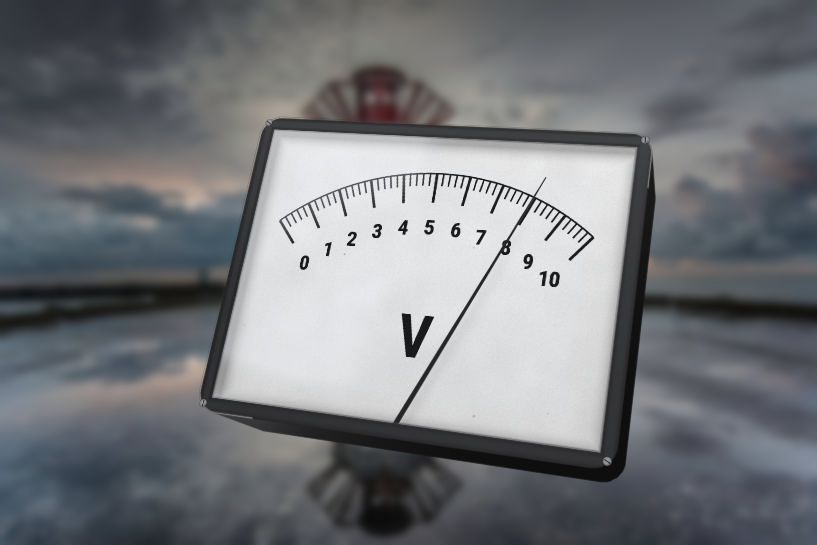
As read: 8 V
